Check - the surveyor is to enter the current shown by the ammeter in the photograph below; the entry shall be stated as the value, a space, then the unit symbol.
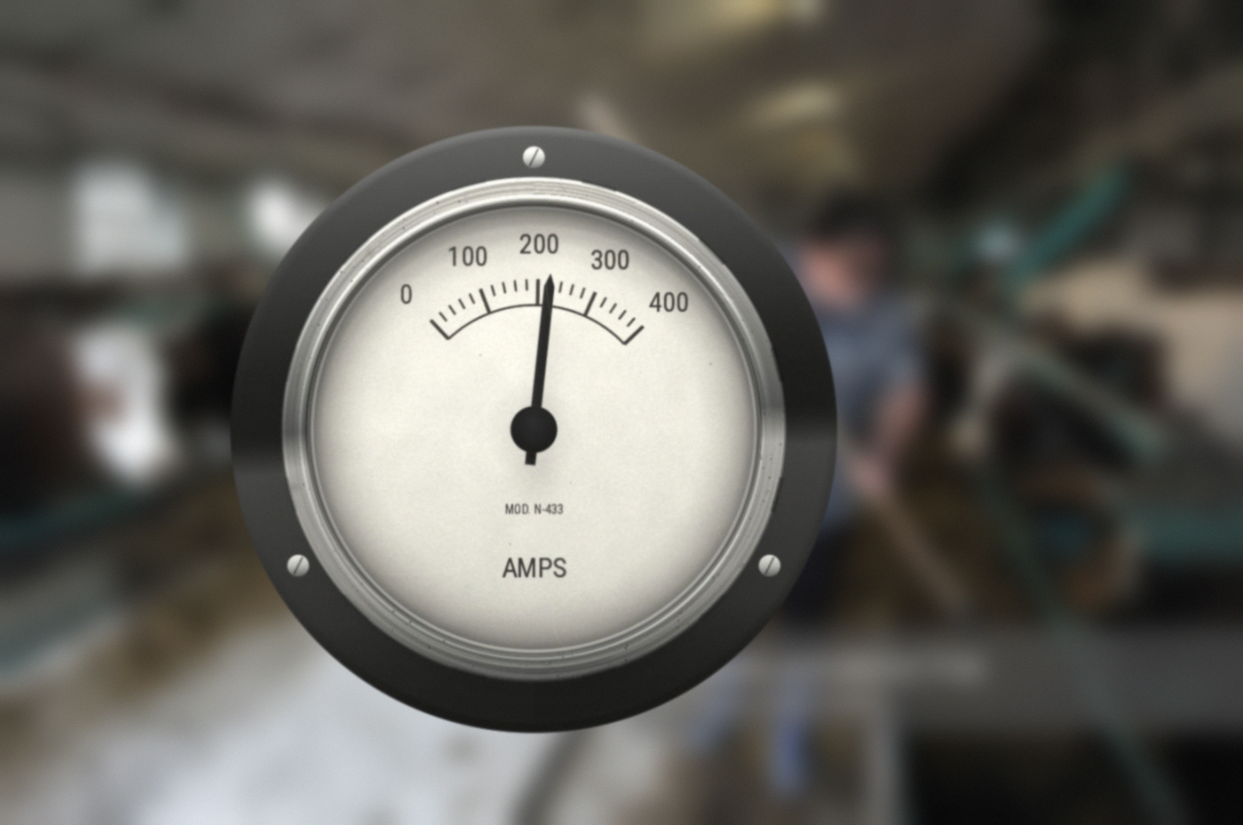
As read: 220 A
